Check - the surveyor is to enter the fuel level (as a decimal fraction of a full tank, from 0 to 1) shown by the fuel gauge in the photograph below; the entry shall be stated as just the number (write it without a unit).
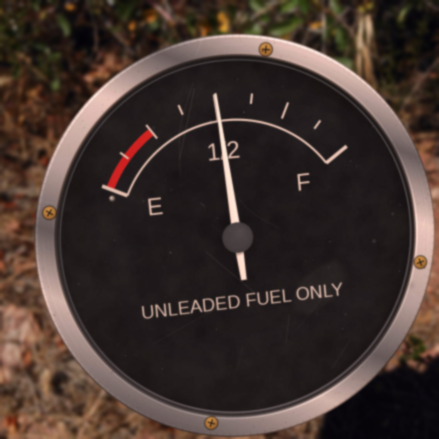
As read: 0.5
